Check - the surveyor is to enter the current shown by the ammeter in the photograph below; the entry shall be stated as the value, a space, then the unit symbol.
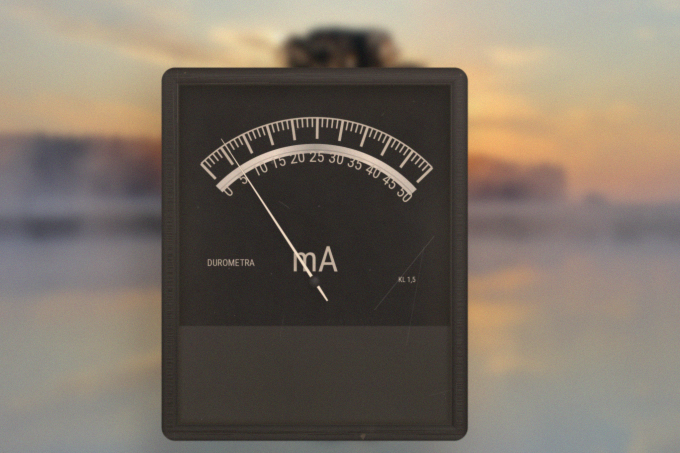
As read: 6 mA
